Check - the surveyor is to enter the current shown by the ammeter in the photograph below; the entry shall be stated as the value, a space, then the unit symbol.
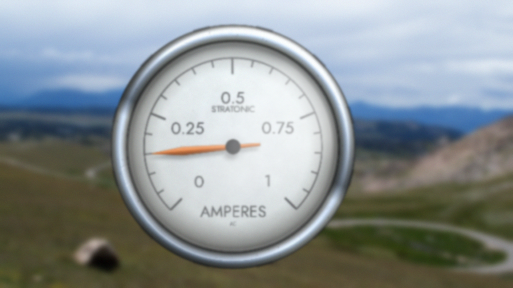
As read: 0.15 A
